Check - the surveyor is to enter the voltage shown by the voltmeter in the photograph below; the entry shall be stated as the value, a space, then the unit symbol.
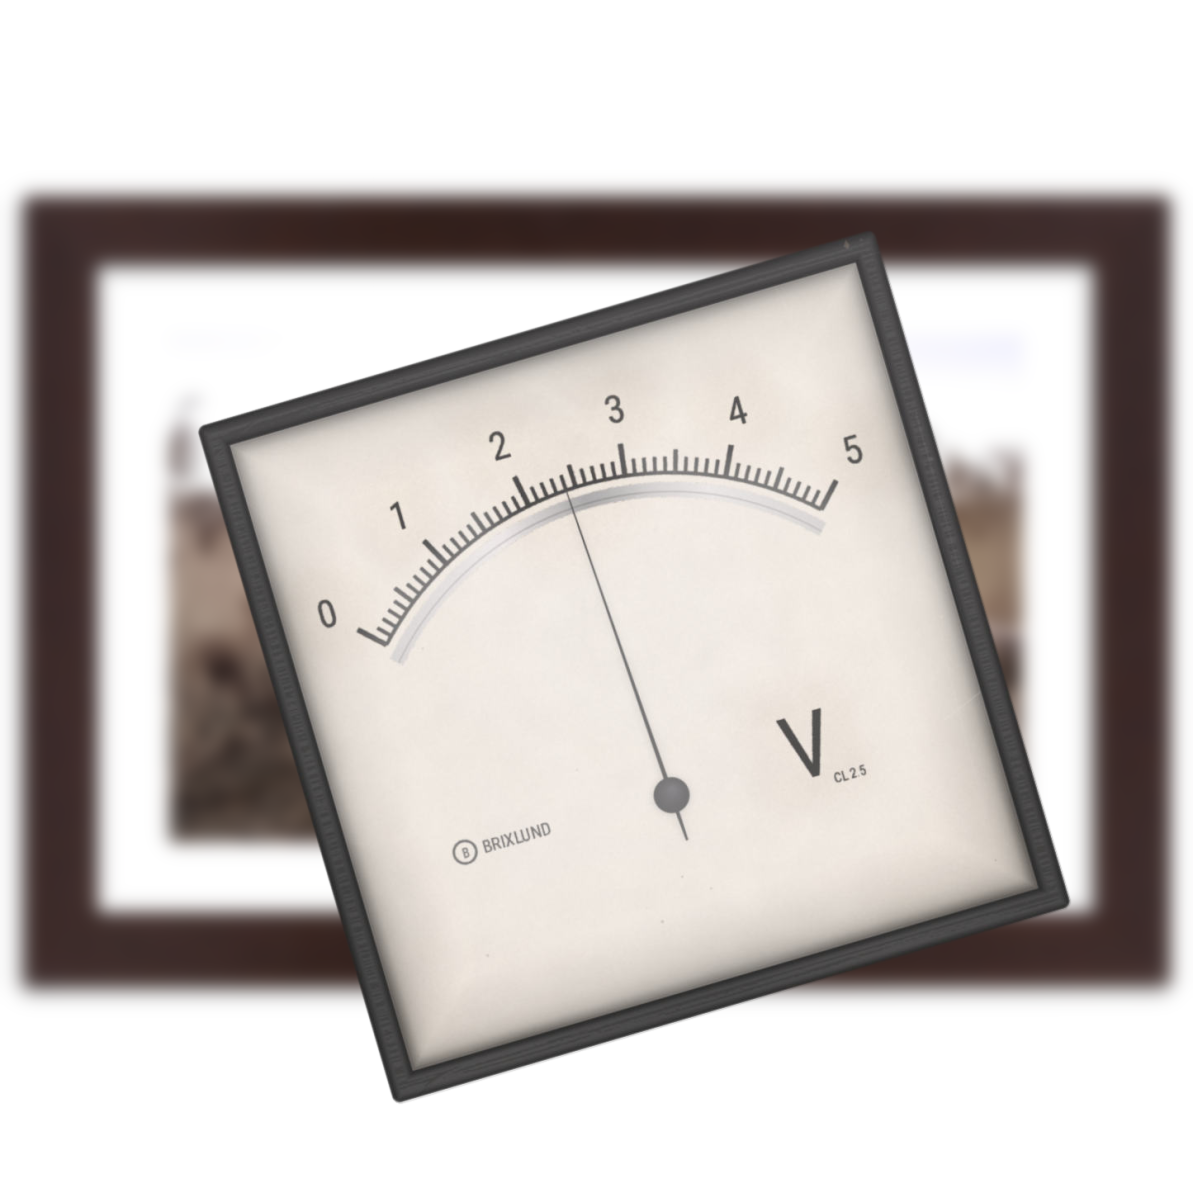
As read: 2.4 V
